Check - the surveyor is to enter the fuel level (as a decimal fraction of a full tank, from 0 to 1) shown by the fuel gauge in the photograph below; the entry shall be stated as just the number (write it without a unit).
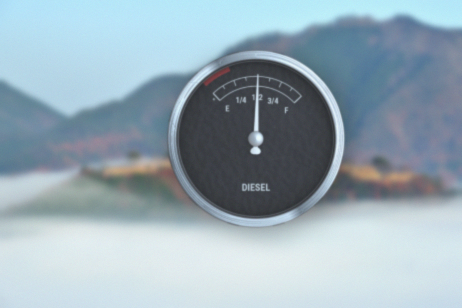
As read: 0.5
